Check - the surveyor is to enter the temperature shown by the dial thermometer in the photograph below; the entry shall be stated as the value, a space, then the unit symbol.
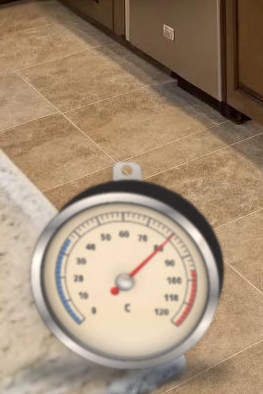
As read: 80 °C
